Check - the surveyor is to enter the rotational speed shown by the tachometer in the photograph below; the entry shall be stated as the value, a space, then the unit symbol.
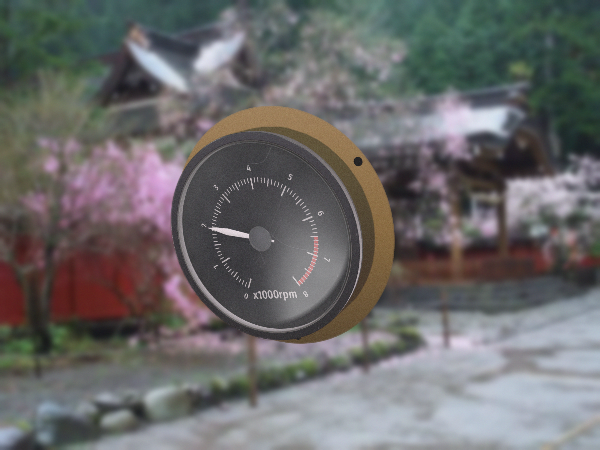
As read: 2000 rpm
